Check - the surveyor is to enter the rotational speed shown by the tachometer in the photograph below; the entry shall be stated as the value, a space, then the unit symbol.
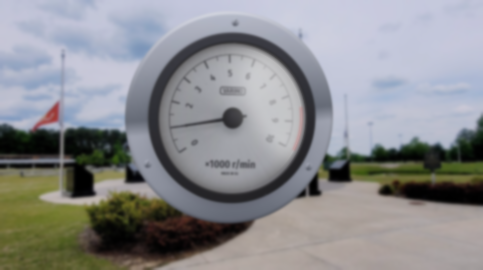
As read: 1000 rpm
